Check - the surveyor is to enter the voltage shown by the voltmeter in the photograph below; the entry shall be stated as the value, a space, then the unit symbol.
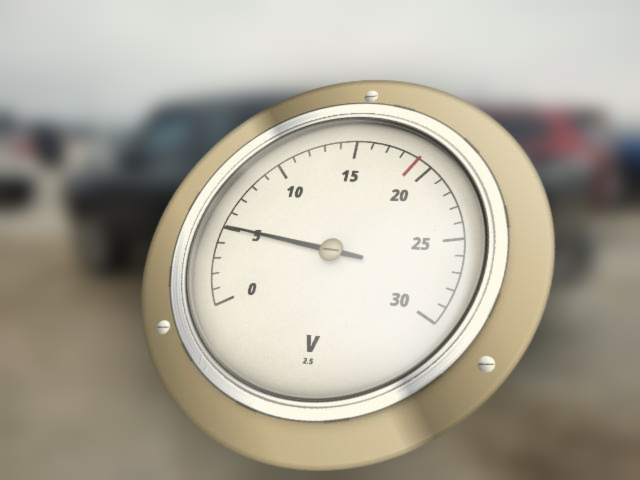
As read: 5 V
